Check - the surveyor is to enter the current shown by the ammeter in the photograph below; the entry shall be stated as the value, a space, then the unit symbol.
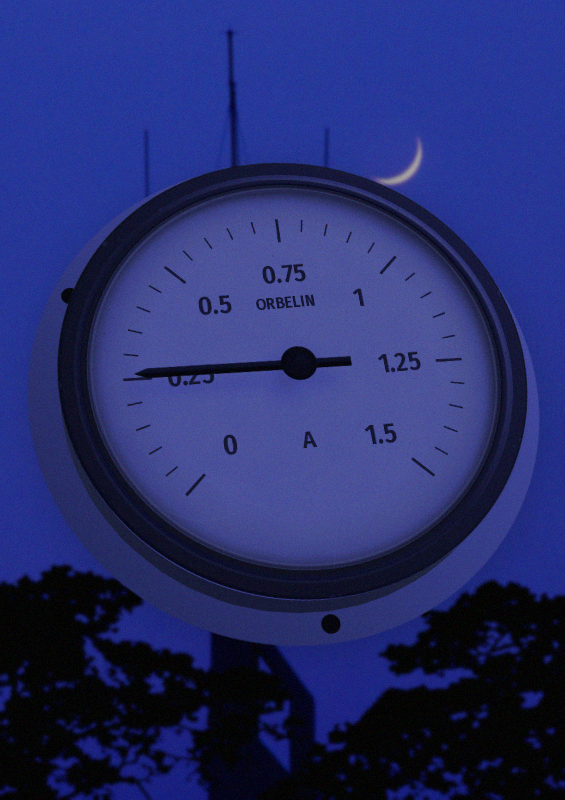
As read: 0.25 A
